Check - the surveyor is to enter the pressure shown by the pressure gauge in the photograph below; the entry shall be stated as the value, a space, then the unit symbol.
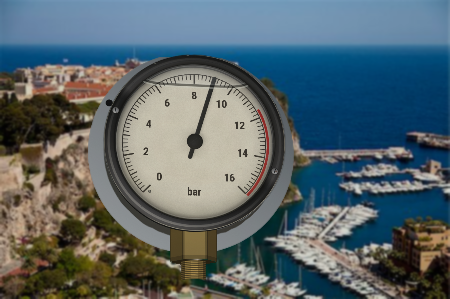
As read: 9 bar
